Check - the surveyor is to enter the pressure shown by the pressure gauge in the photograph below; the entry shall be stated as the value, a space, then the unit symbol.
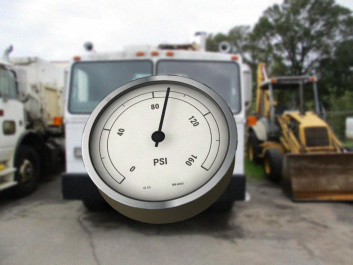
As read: 90 psi
